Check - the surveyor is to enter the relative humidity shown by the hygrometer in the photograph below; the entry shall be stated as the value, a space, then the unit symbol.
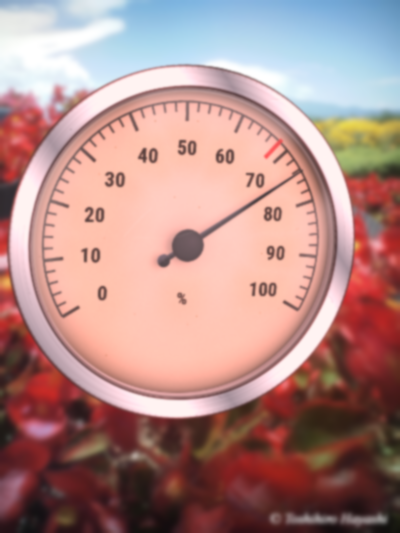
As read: 74 %
